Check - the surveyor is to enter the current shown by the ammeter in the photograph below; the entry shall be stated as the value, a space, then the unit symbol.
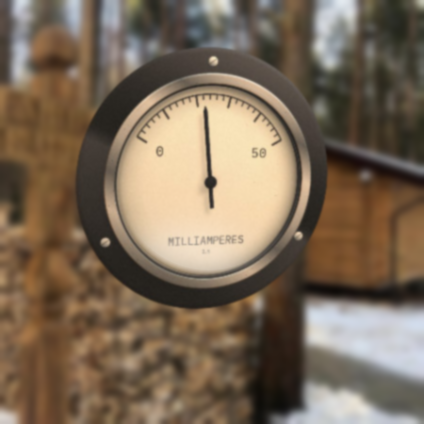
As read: 22 mA
